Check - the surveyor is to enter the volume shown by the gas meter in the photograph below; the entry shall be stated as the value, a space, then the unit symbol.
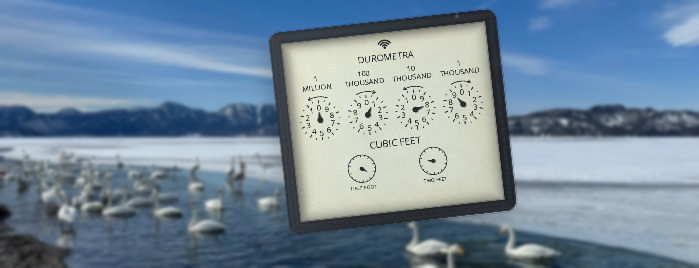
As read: 7900 ft³
